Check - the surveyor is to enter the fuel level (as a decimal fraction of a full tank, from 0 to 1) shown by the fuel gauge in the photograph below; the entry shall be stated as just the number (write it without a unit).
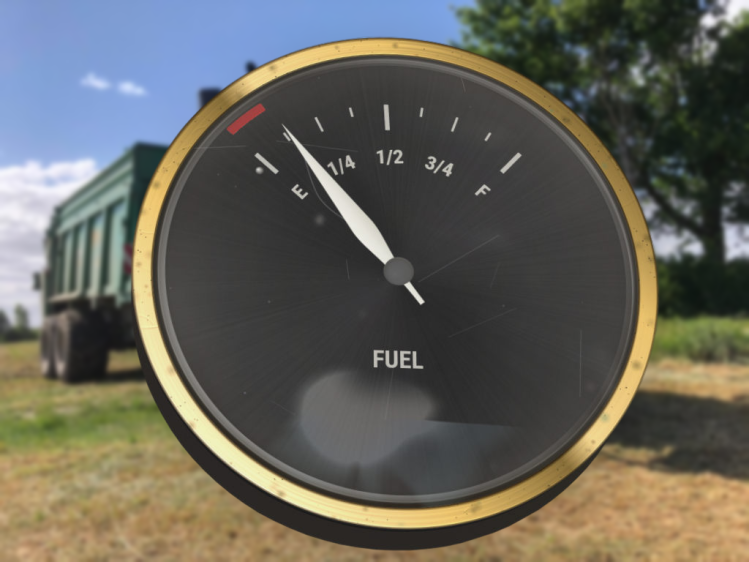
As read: 0.125
